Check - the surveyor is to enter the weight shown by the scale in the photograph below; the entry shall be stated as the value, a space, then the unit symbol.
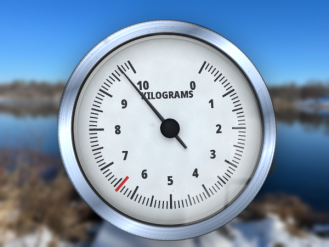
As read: 9.7 kg
